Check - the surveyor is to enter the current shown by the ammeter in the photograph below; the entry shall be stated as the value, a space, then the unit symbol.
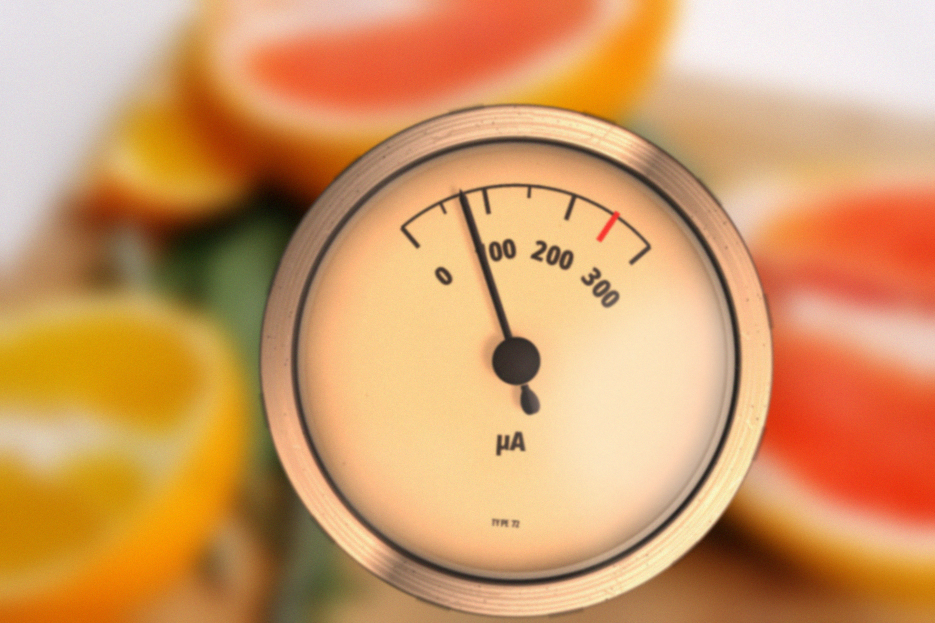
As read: 75 µA
